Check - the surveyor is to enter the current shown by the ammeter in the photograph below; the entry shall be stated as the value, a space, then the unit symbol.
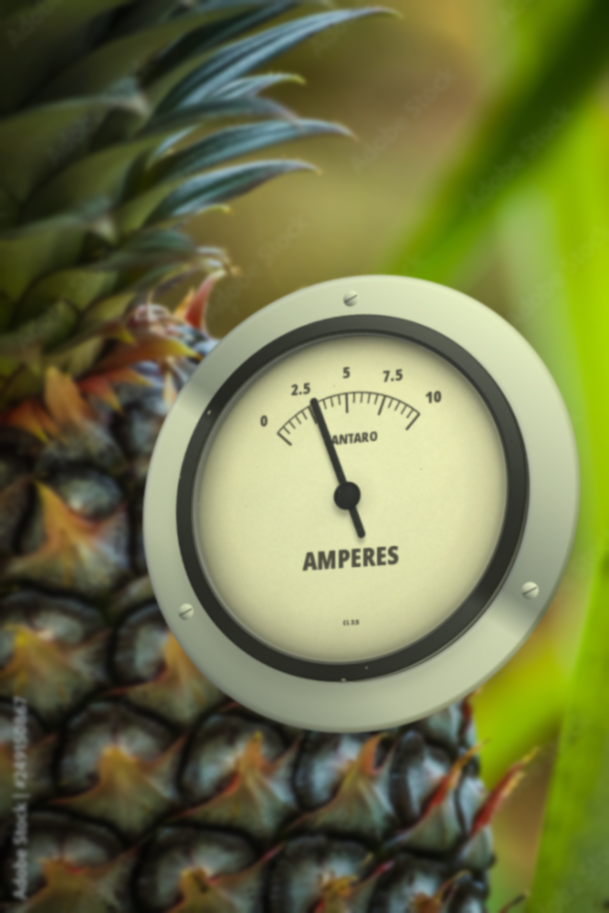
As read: 3 A
